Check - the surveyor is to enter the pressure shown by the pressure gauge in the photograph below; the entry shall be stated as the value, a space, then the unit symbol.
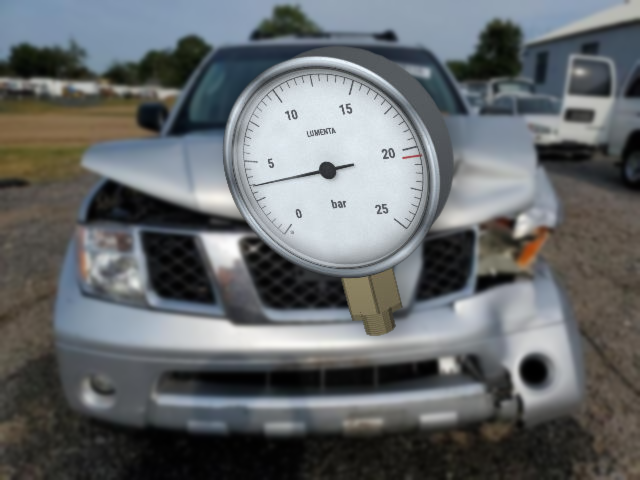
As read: 3.5 bar
